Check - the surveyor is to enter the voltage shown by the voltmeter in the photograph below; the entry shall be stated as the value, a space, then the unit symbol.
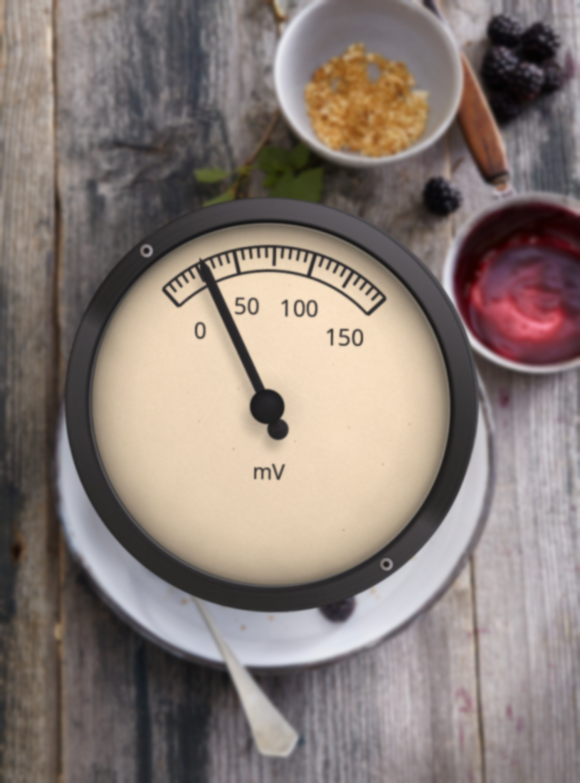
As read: 30 mV
